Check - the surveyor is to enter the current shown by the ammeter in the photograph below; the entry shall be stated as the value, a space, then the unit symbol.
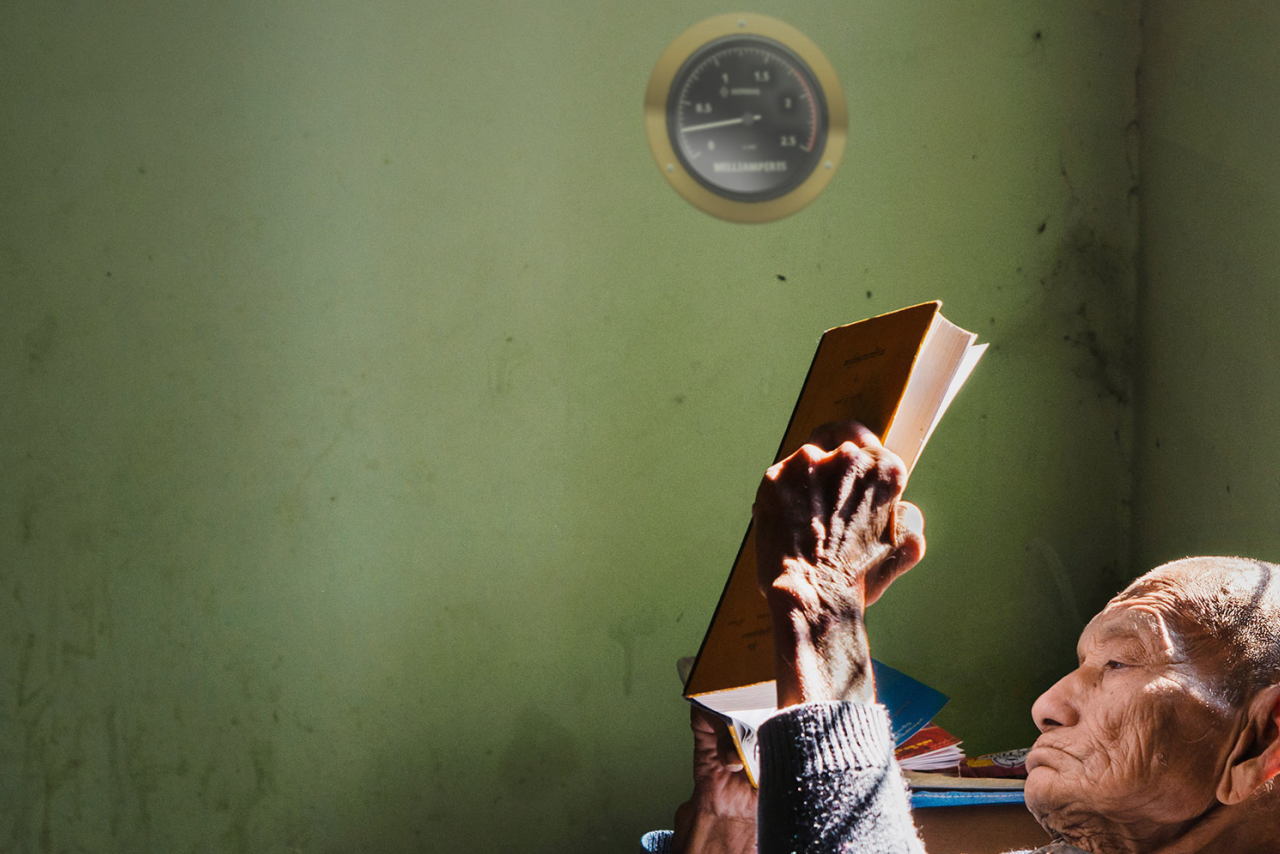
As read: 0.25 mA
